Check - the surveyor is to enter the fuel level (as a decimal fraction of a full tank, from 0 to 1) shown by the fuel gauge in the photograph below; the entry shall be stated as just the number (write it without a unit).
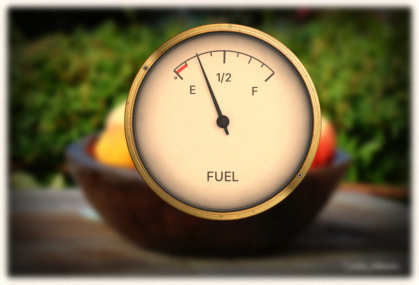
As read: 0.25
